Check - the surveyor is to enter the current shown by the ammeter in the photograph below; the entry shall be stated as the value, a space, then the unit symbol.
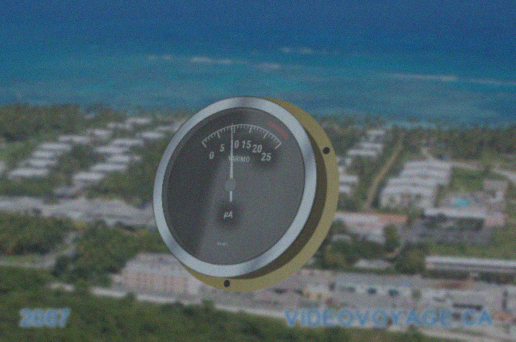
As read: 10 µA
